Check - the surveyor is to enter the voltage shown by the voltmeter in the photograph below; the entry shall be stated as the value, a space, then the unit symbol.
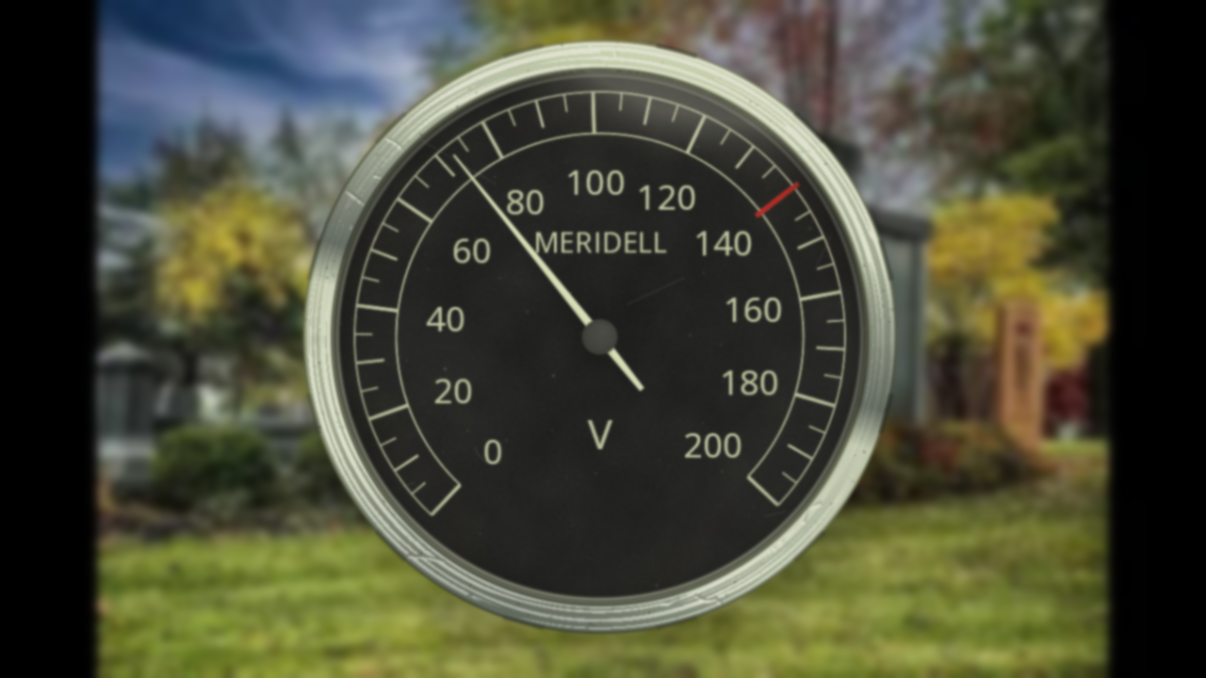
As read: 72.5 V
